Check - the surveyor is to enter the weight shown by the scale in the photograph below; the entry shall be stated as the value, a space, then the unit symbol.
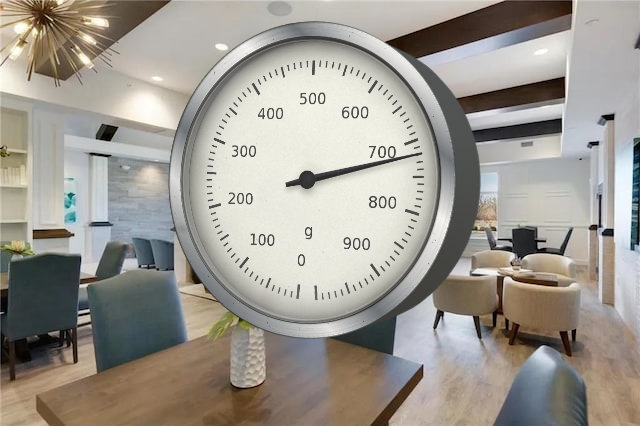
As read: 720 g
